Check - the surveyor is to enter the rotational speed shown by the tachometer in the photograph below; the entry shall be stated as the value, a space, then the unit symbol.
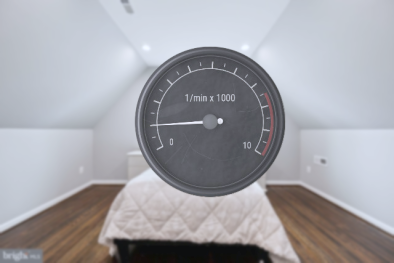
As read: 1000 rpm
